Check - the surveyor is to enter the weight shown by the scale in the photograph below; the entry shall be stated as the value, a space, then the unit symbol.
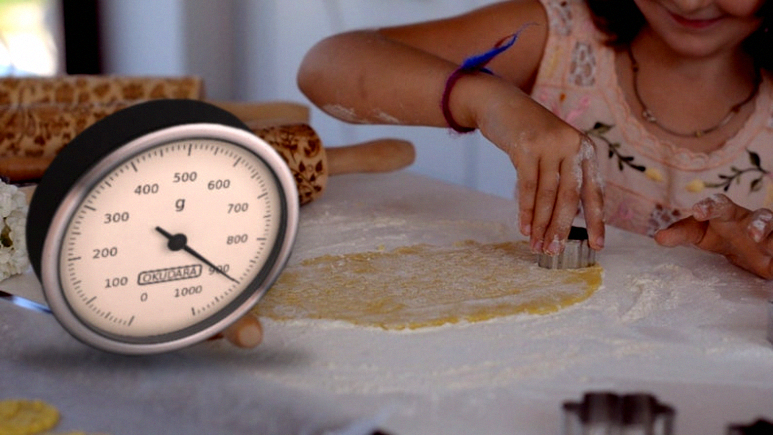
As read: 900 g
